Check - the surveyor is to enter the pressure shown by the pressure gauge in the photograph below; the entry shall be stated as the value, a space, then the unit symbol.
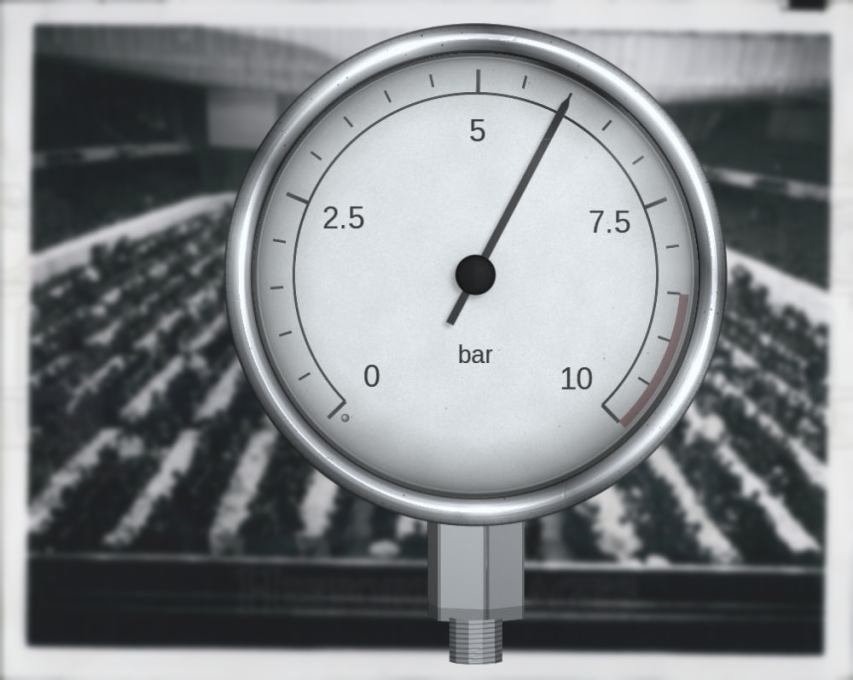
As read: 6 bar
